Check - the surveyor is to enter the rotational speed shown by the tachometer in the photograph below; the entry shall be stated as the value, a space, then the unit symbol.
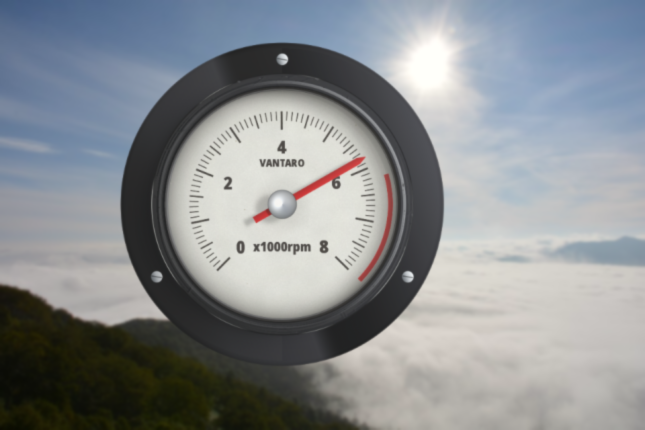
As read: 5800 rpm
